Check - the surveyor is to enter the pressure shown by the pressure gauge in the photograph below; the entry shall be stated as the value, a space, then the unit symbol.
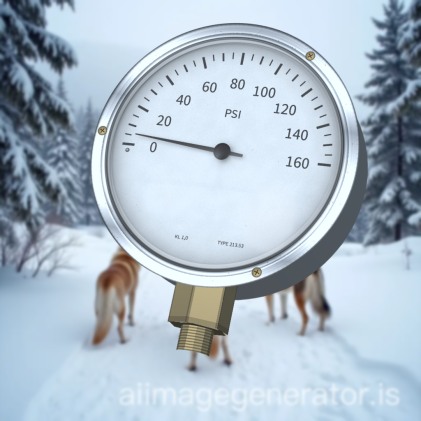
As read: 5 psi
